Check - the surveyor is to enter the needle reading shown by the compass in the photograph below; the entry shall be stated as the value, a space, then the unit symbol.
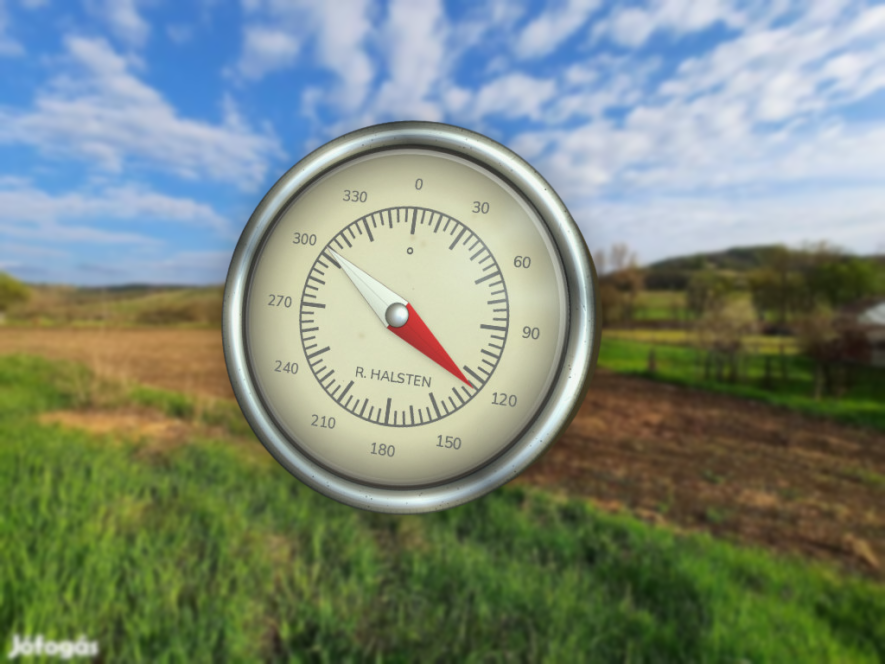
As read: 125 °
